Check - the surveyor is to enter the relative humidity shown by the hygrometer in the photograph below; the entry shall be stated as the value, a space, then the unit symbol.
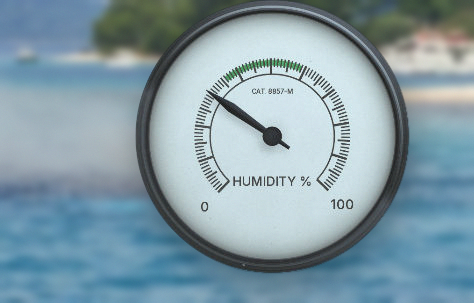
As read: 30 %
